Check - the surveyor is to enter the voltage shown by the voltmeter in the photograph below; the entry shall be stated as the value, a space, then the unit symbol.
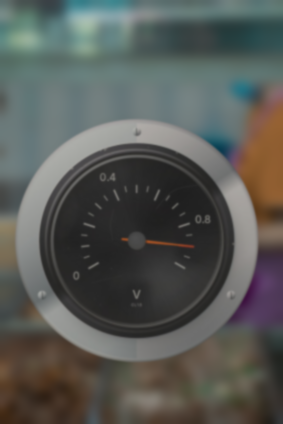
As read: 0.9 V
